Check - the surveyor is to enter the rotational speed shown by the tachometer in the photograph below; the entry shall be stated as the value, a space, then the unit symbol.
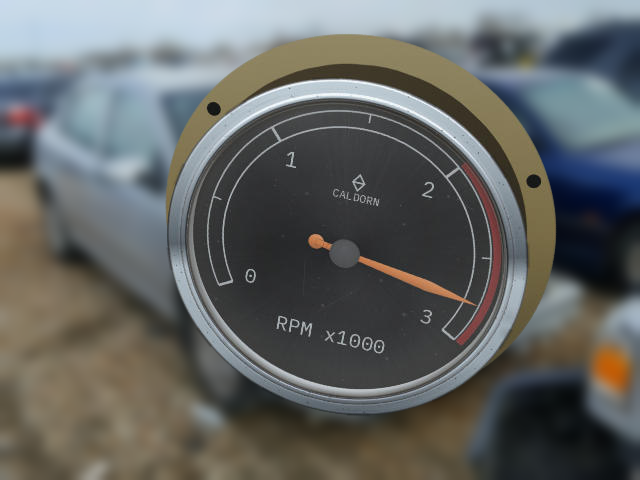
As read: 2750 rpm
